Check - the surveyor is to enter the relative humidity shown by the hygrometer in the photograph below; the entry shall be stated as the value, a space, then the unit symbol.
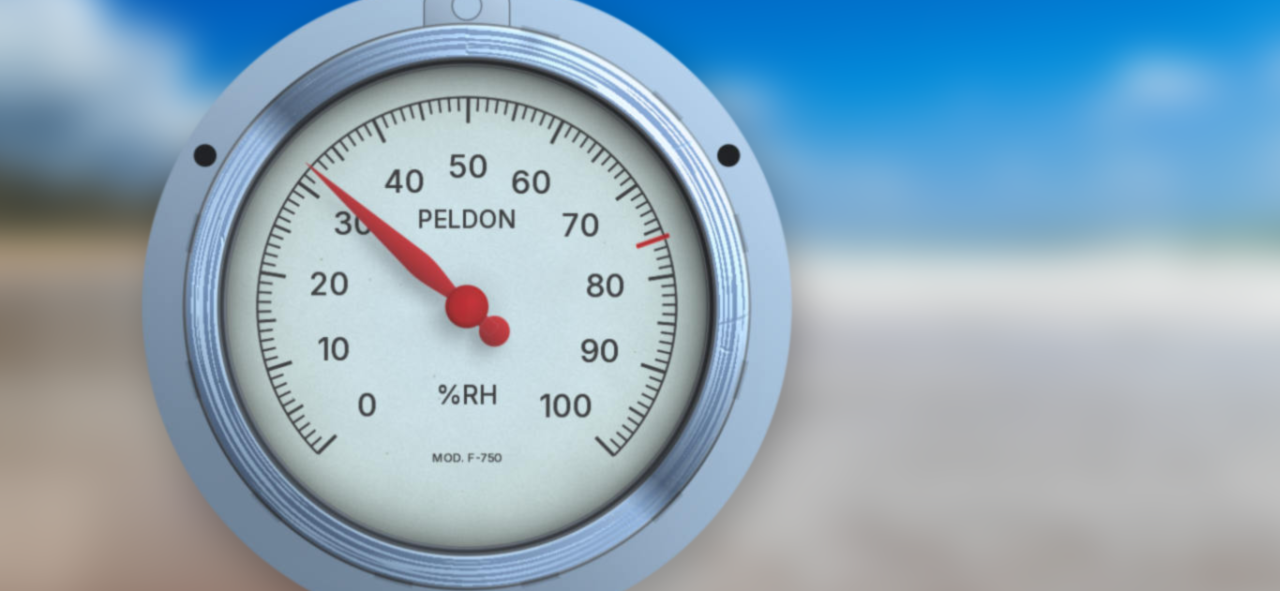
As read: 32 %
